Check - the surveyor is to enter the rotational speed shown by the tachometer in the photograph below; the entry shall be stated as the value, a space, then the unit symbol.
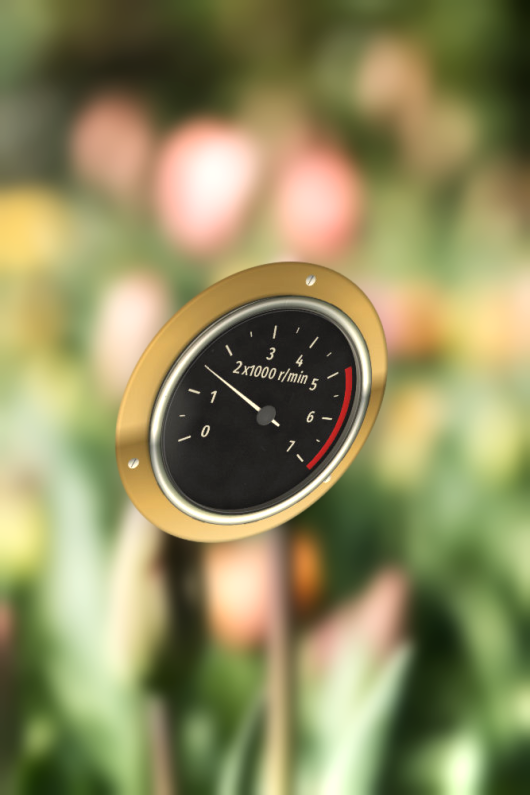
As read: 1500 rpm
